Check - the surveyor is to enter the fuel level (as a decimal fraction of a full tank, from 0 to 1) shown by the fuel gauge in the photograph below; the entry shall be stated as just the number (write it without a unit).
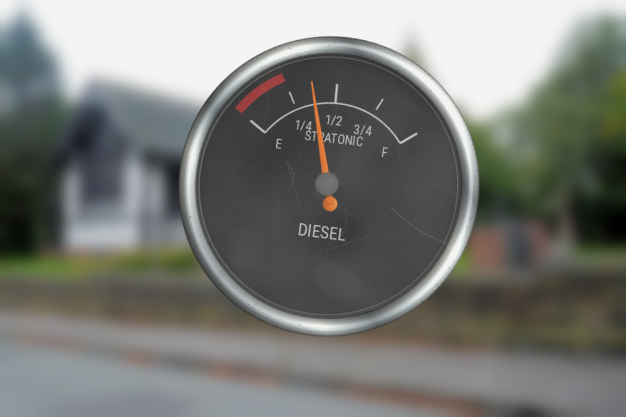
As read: 0.375
